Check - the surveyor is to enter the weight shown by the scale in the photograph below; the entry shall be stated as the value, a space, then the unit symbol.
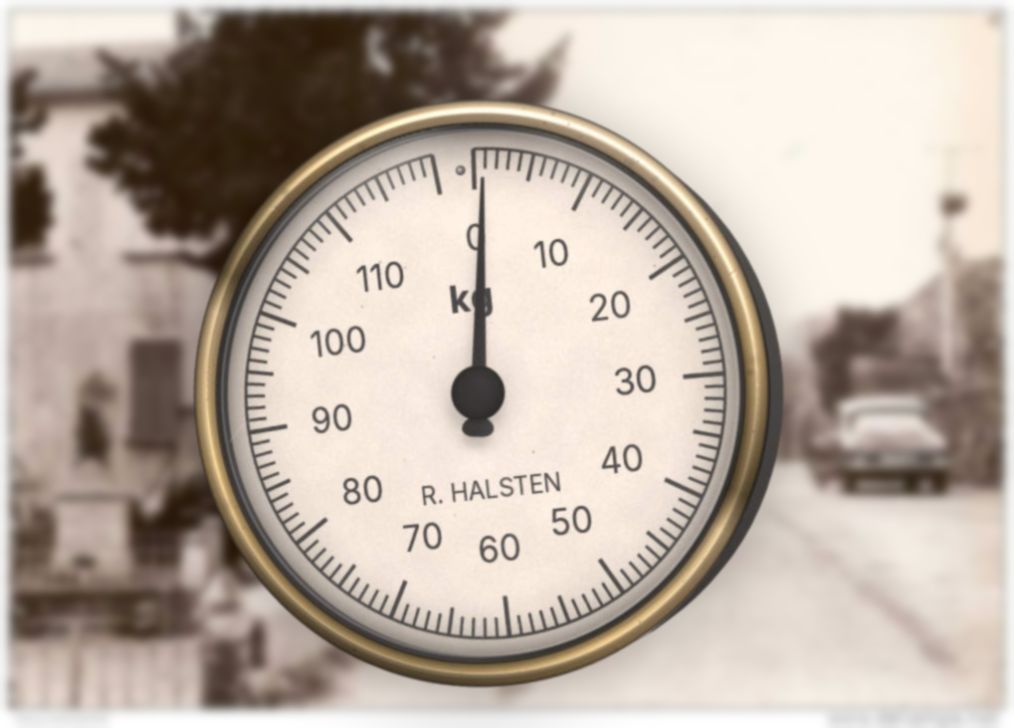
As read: 1 kg
